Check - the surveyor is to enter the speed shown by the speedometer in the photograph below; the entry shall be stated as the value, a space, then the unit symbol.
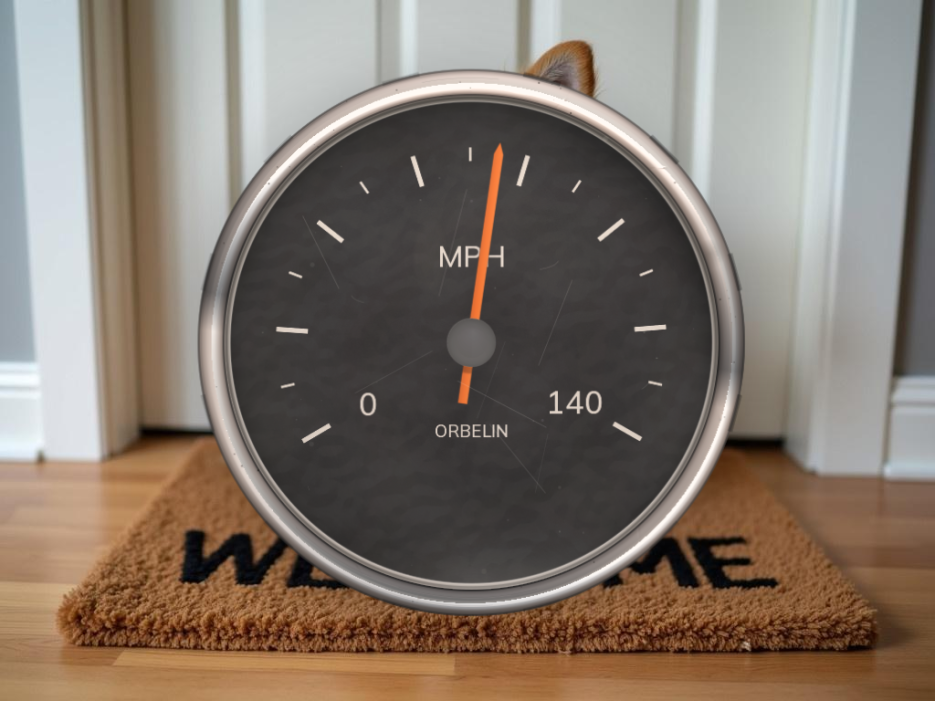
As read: 75 mph
